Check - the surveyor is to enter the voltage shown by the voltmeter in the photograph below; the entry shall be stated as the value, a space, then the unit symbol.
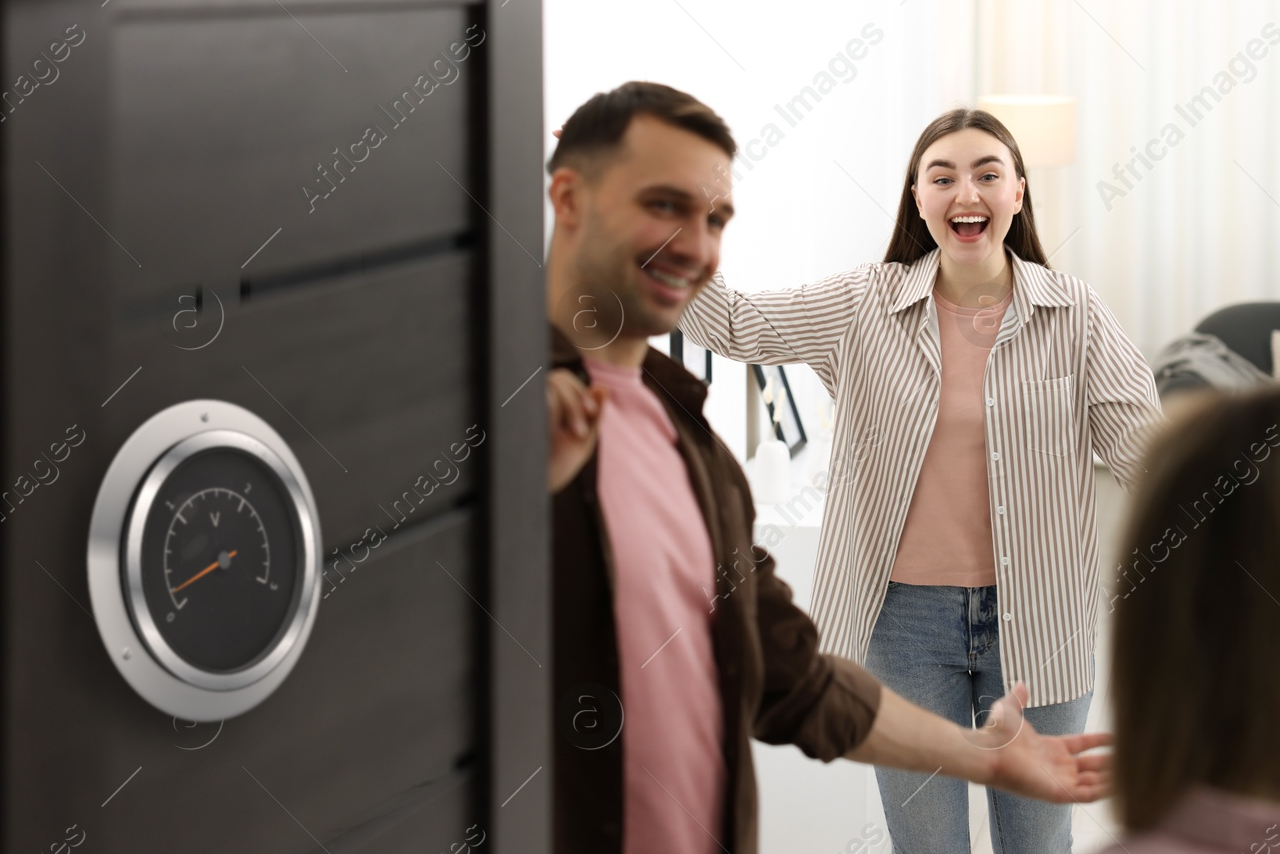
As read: 0.2 V
